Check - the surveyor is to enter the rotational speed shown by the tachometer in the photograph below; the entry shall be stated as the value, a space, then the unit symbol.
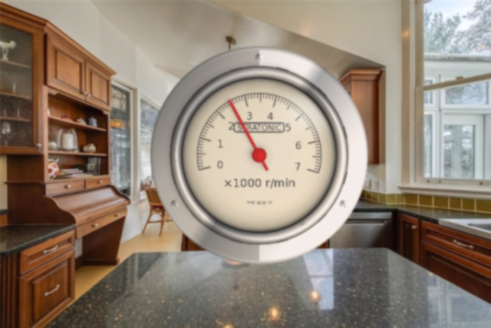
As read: 2500 rpm
